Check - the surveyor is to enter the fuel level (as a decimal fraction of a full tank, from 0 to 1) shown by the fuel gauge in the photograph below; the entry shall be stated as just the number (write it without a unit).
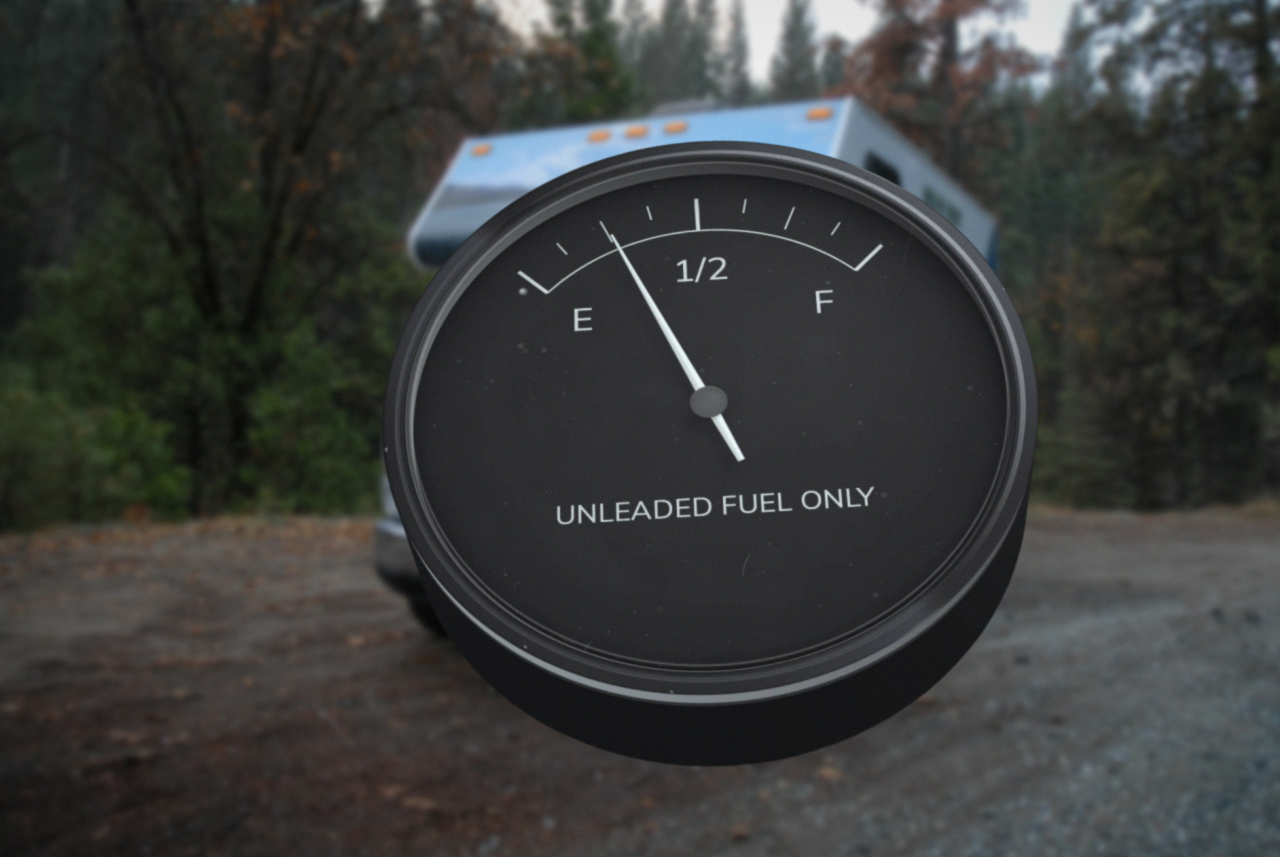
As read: 0.25
